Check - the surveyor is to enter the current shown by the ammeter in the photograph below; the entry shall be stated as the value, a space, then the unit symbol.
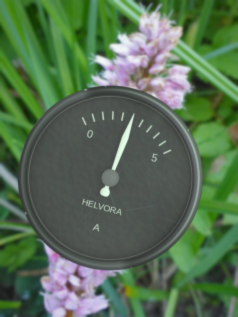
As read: 2.5 A
